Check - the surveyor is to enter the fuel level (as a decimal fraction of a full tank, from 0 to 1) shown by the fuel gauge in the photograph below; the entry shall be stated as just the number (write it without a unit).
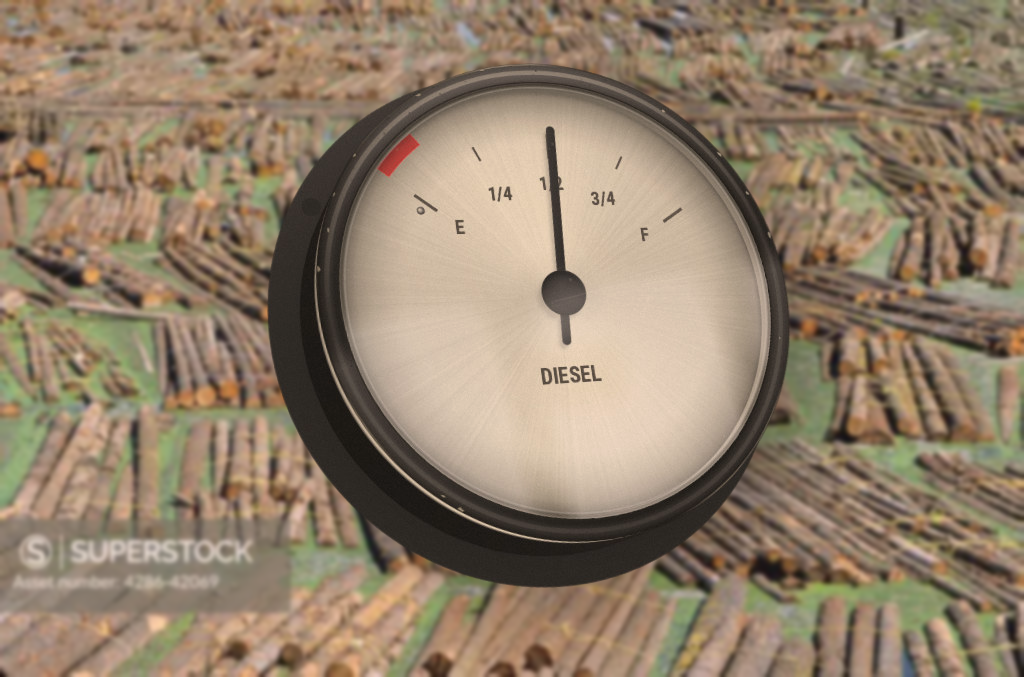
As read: 0.5
